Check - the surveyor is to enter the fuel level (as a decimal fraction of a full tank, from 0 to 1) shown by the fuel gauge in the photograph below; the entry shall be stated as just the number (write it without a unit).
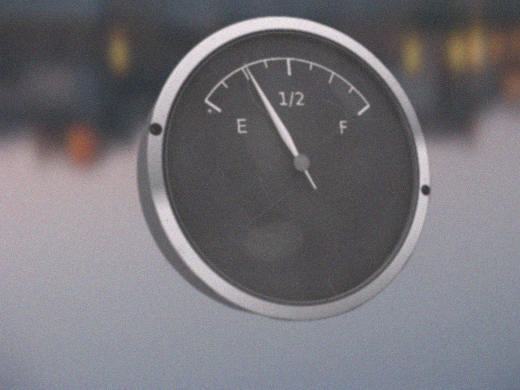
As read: 0.25
